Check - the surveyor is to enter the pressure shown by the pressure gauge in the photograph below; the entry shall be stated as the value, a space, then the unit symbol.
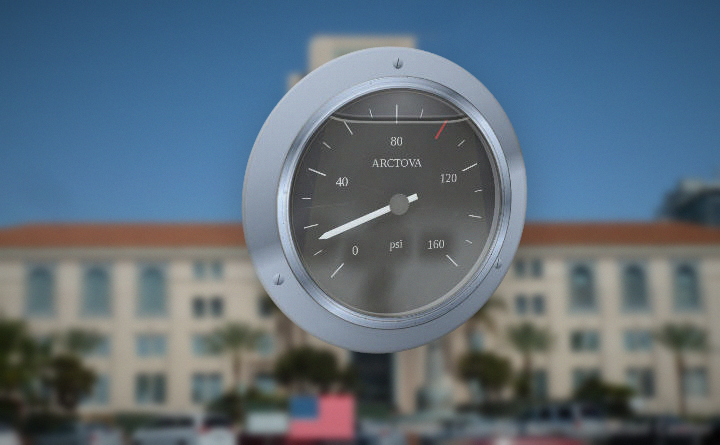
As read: 15 psi
